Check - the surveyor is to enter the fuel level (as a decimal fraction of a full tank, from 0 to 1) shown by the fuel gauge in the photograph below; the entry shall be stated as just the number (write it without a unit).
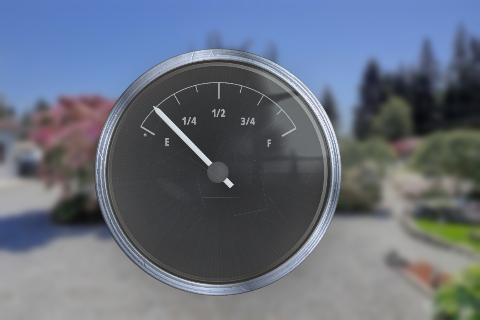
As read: 0.125
